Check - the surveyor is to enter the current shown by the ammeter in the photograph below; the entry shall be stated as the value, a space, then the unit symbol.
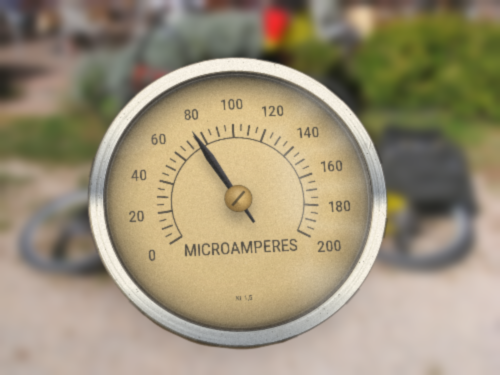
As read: 75 µA
